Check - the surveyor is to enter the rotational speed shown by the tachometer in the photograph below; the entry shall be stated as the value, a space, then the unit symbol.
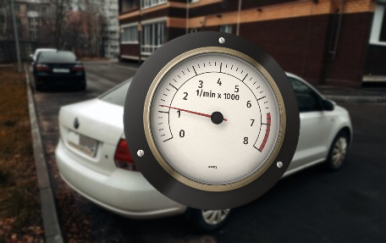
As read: 1200 rpm
